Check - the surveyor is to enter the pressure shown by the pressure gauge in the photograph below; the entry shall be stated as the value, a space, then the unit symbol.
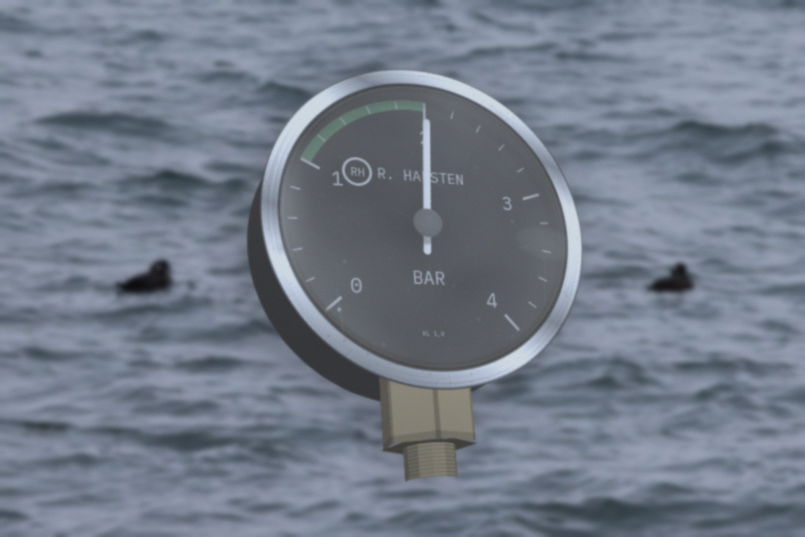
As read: 2 bar
